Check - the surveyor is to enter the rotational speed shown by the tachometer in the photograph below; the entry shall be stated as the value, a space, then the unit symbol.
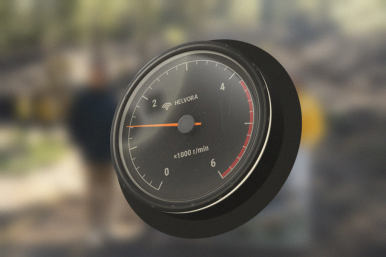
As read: 1400 rpm
